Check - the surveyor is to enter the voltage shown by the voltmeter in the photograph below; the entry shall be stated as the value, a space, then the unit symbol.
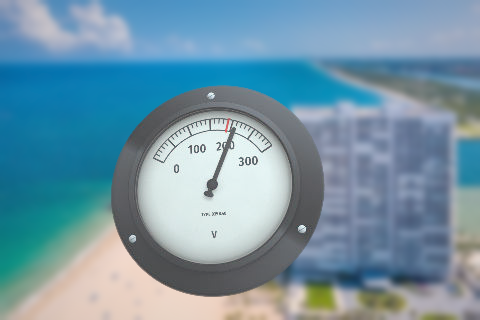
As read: 210 V
